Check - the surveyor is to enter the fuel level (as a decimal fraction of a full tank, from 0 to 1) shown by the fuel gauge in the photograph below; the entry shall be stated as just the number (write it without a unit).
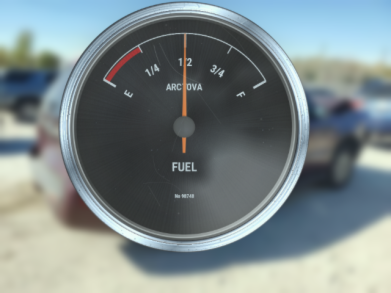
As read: 0.5
